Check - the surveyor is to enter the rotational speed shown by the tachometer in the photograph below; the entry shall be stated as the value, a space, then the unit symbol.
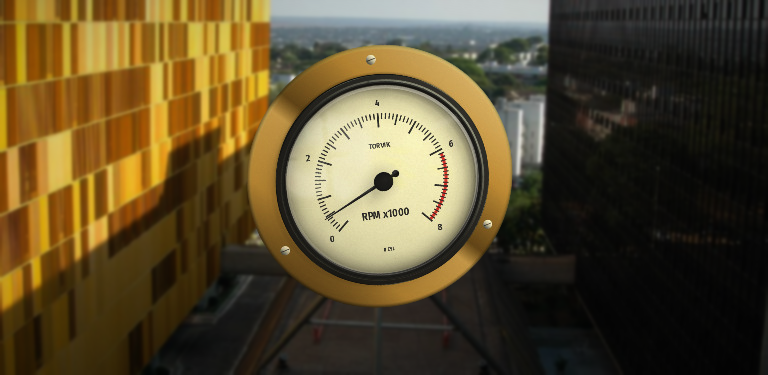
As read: 500 rpm
